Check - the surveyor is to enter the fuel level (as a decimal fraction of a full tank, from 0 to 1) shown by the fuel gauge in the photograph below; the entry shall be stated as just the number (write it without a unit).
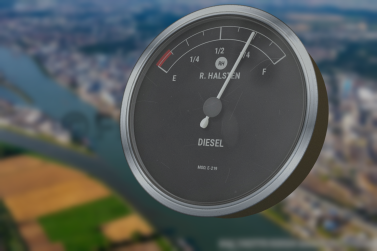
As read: 0.75
